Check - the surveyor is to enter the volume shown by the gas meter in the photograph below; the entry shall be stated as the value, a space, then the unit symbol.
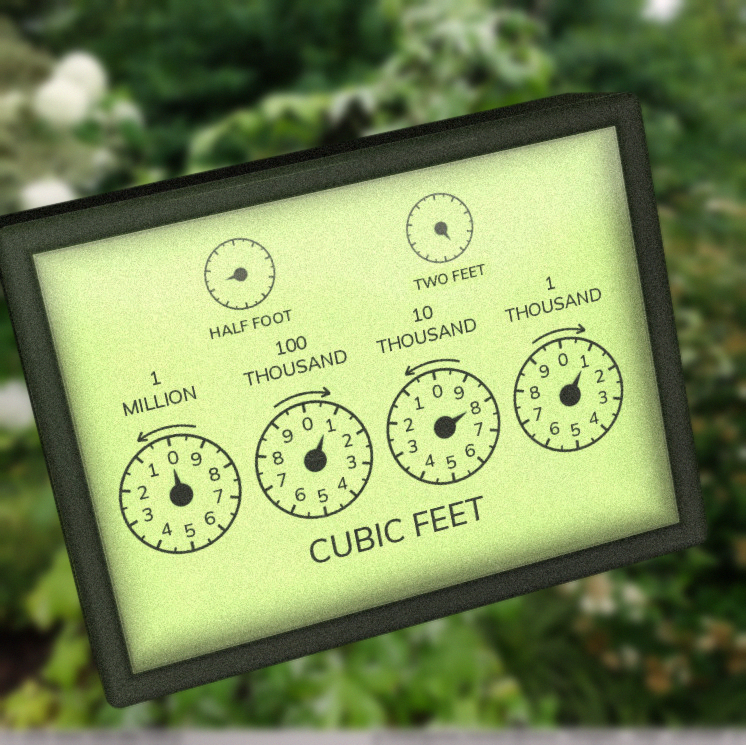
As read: 8100 ft³
